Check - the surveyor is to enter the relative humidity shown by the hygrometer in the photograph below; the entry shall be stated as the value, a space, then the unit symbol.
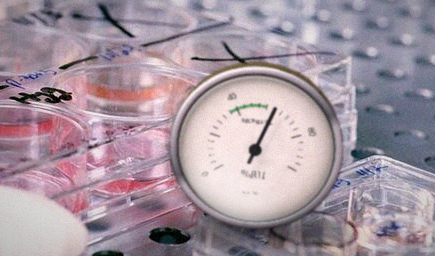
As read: 60 %
